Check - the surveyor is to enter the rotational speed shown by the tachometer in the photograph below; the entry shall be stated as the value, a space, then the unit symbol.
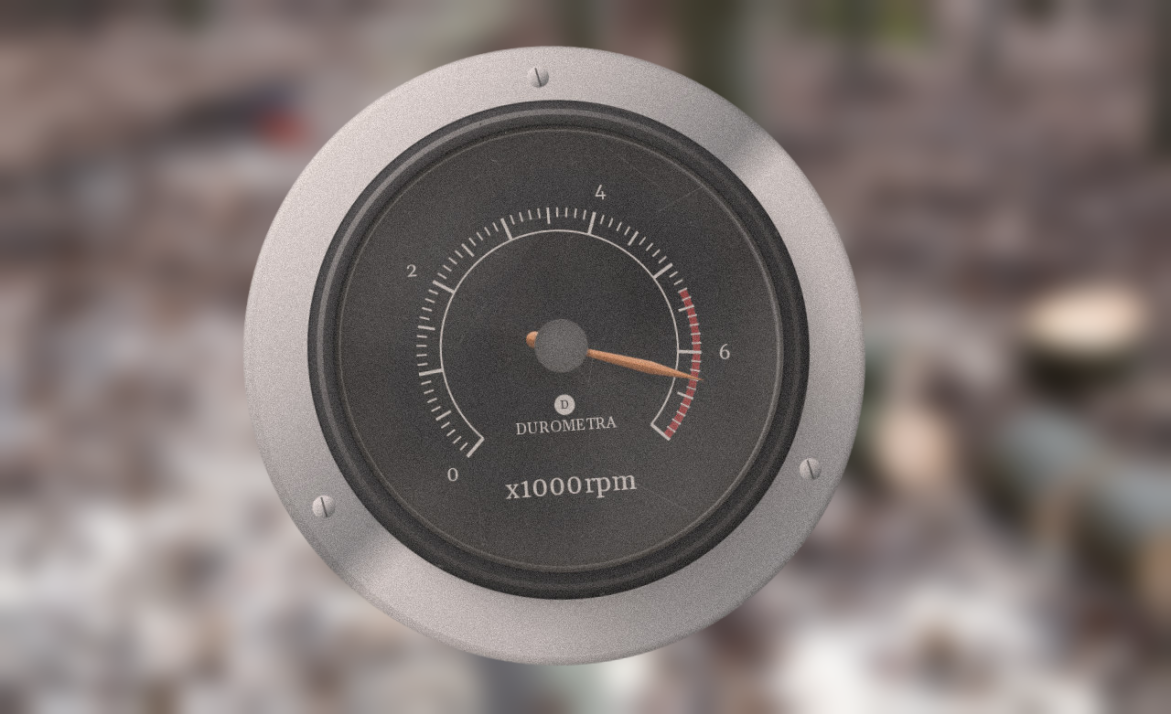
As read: 6300 rpm
